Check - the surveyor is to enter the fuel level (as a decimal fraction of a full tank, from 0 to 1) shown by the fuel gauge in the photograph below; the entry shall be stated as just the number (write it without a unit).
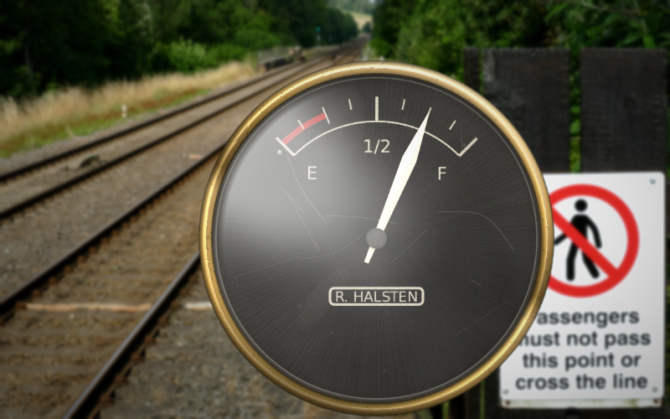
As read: 0.75
